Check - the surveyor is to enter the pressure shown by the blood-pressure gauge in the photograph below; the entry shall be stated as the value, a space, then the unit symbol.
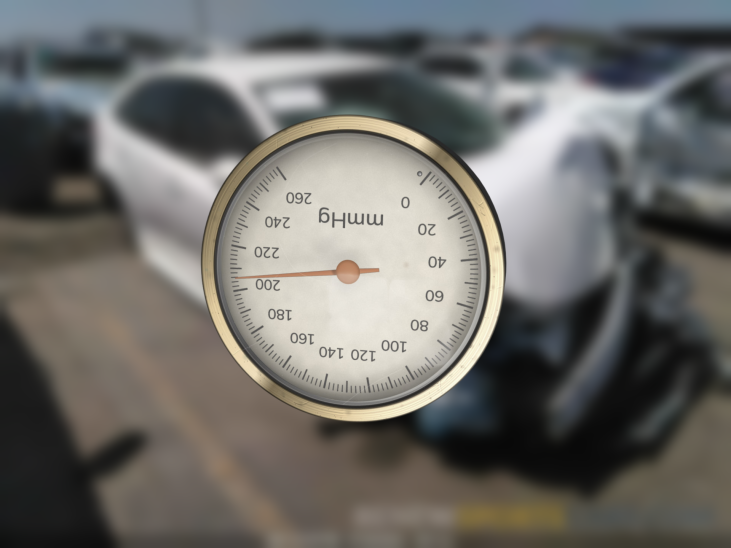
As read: 206 mmHg
